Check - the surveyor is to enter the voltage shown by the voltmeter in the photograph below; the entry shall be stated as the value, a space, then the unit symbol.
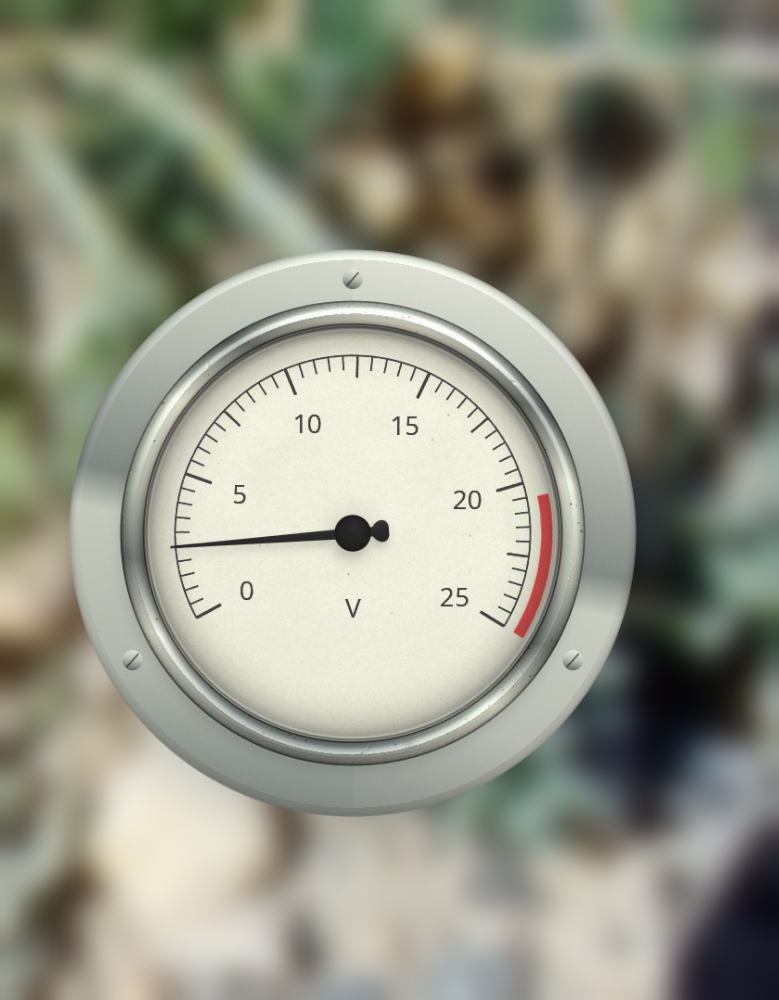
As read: 2.5 V
